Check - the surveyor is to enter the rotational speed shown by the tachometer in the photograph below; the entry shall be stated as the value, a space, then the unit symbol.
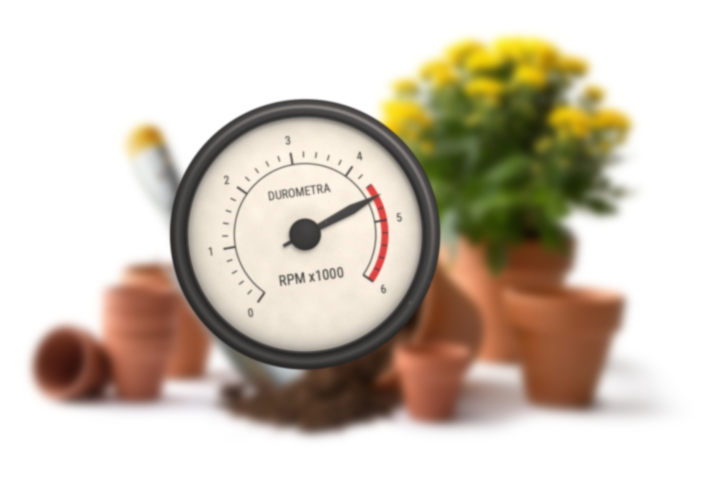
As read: 4600 rpm
